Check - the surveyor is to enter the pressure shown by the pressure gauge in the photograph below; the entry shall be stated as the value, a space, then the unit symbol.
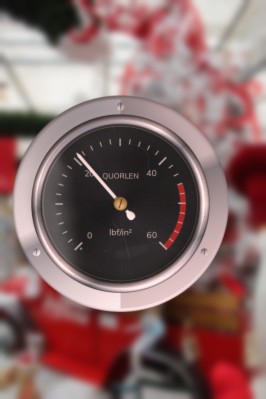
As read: 21 psi
